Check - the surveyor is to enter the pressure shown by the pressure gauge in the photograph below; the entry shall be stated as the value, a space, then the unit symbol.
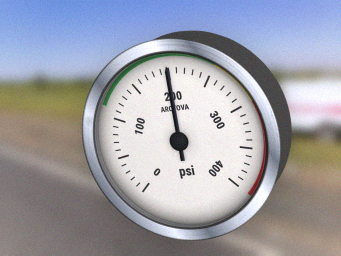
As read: 200 psi
